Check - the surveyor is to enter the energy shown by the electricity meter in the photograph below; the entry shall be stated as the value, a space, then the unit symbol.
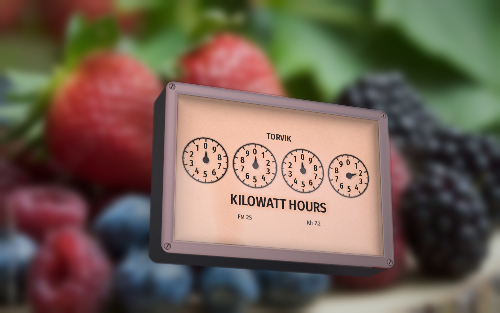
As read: 2 kWh
